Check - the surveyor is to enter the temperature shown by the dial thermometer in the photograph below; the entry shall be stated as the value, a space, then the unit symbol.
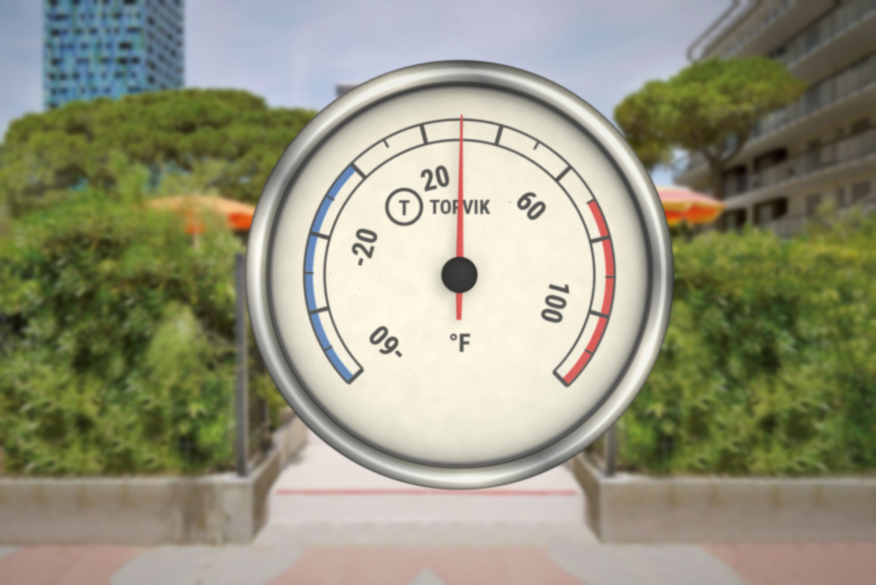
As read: 30 °F
